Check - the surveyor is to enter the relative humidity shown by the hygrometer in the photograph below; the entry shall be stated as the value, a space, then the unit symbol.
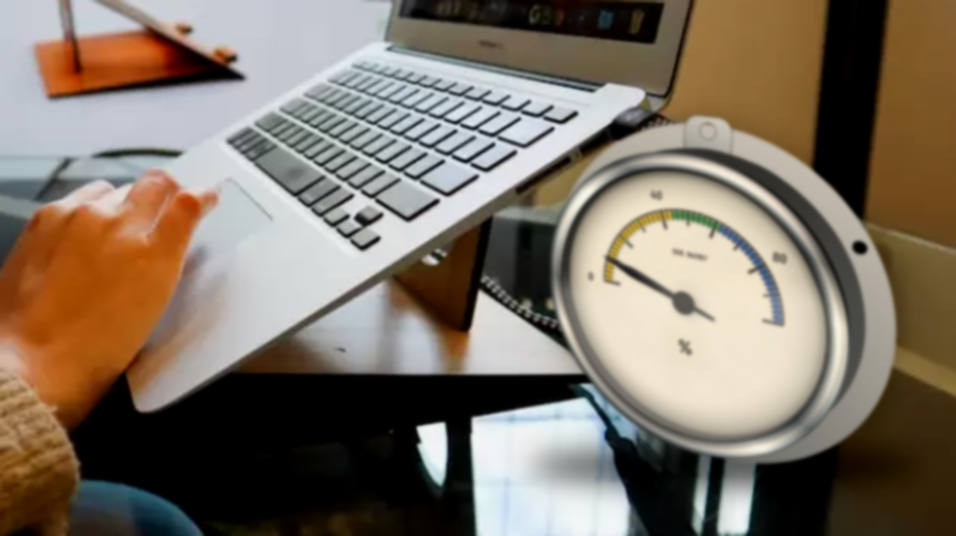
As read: 10 %
